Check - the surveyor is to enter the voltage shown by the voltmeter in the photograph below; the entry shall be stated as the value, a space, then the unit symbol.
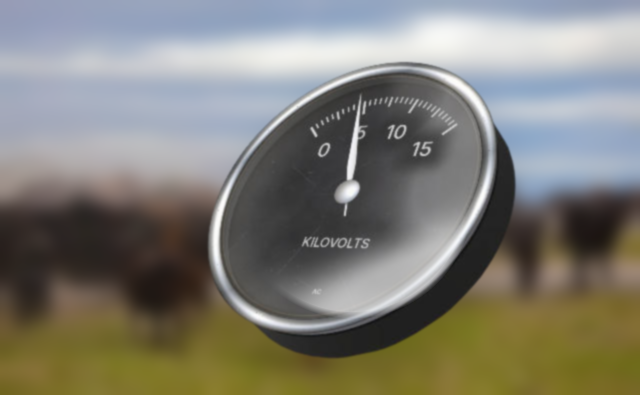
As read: 5 kV
